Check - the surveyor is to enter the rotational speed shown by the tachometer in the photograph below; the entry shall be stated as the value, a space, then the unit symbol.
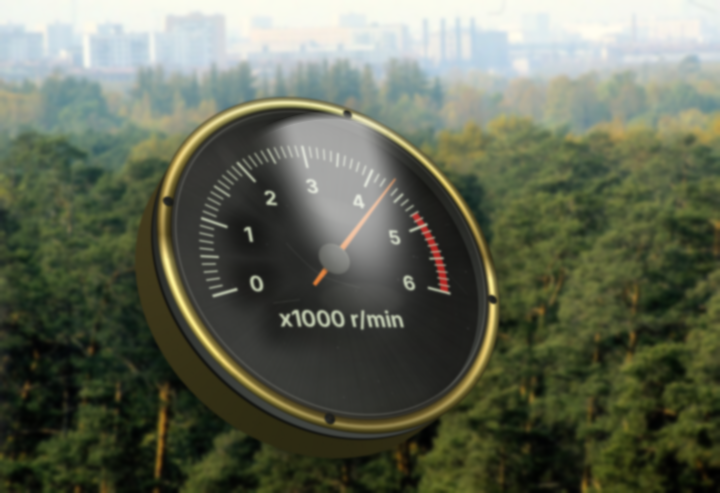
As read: 4300 rpm
